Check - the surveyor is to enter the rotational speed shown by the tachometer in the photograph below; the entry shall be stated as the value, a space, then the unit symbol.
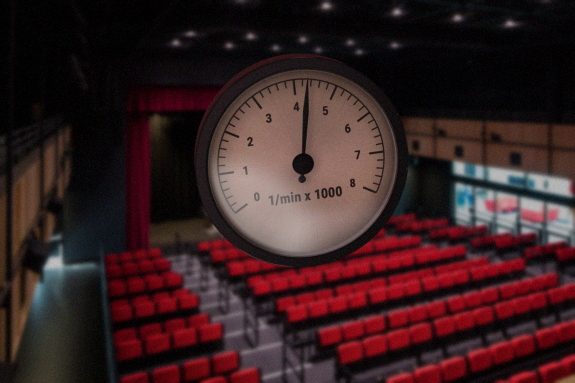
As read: 4300 rpm
